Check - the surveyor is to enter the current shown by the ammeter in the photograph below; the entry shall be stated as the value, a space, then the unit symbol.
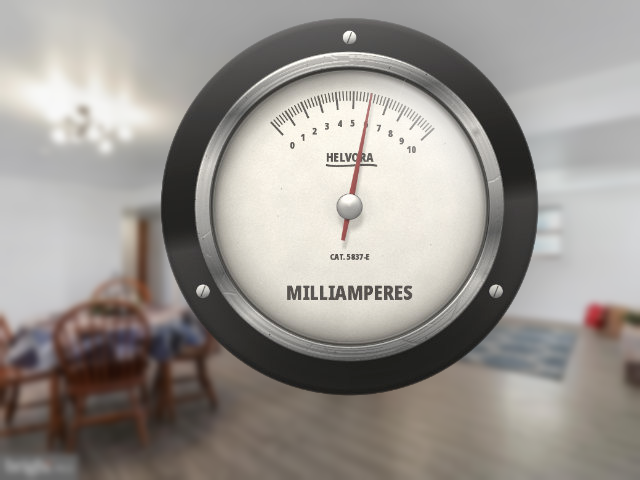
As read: 6 mA
